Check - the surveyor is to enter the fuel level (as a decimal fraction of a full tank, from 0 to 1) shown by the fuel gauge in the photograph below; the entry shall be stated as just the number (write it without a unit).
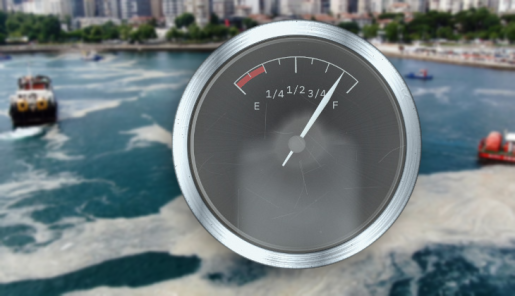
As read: 0.875
